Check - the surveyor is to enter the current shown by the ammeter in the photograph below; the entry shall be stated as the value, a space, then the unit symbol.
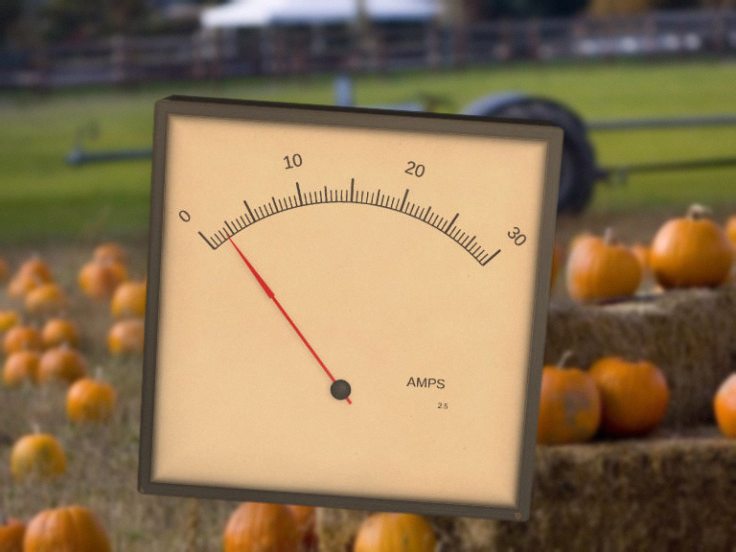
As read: 2 A
